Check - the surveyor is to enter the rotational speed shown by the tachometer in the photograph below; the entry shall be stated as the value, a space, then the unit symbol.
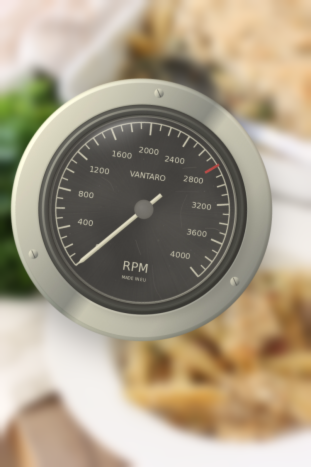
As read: 0 rpm
